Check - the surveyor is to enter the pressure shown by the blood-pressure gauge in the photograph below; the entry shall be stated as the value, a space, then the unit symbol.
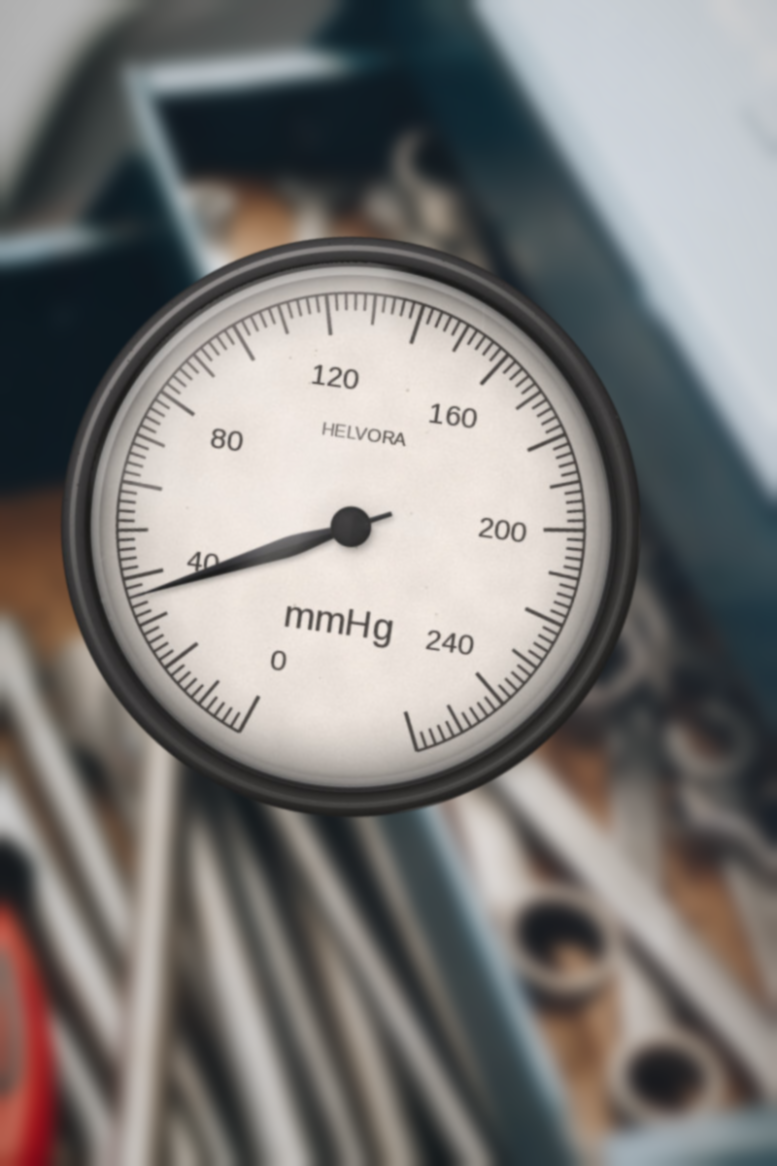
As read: 36 mmHg
